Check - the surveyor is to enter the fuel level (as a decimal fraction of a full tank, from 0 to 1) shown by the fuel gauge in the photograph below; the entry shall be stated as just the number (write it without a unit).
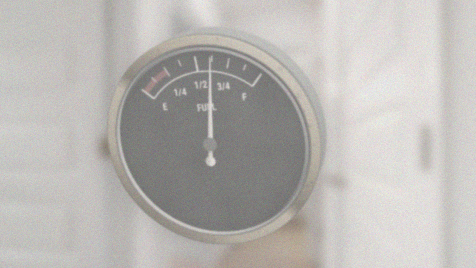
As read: 0.625
